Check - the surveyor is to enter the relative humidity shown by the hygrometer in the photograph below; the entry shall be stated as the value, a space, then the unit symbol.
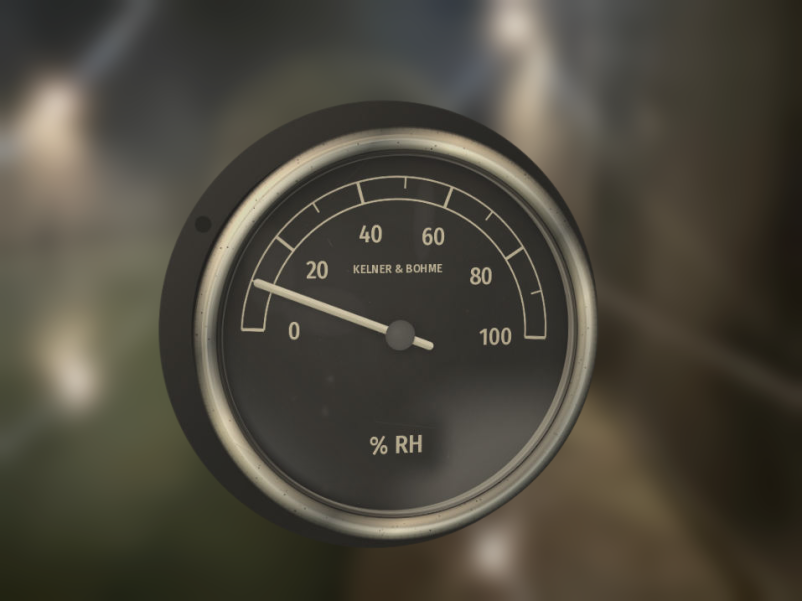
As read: 10 %
